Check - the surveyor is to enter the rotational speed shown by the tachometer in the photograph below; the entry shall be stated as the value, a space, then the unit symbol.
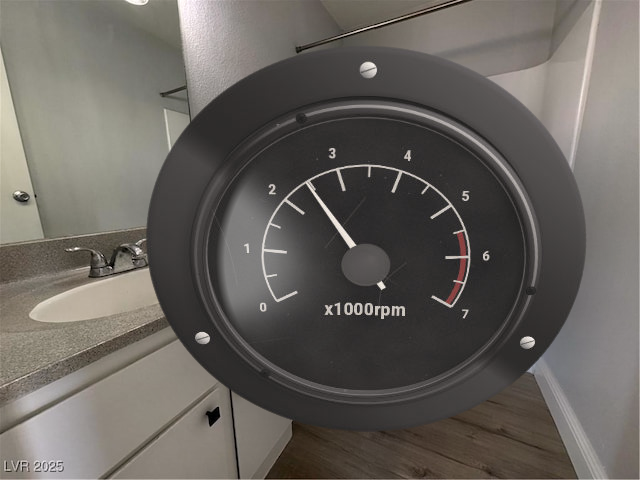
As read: 2500 rpm
